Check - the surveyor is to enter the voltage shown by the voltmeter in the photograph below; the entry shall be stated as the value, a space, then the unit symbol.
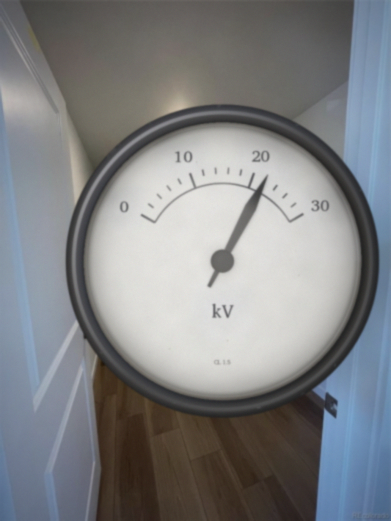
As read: 22 kV
